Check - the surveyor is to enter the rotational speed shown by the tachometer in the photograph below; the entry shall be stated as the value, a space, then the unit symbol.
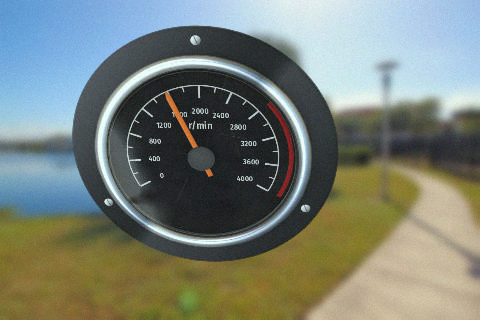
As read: 1600 rpm
